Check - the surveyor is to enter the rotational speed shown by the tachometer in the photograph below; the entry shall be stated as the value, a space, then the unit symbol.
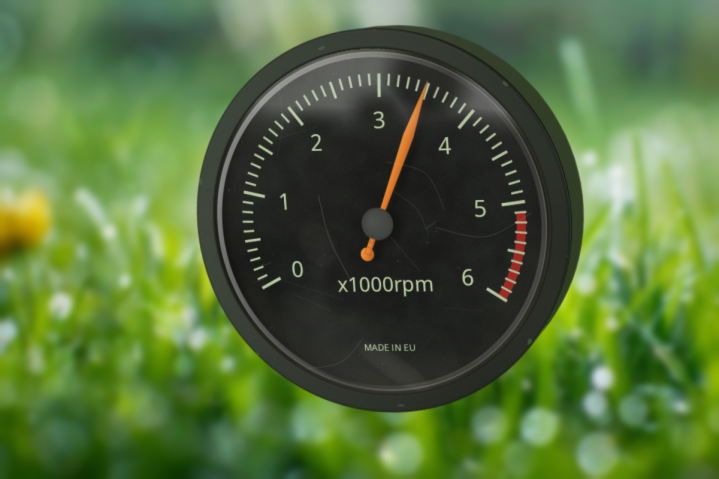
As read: 3500 rpm
